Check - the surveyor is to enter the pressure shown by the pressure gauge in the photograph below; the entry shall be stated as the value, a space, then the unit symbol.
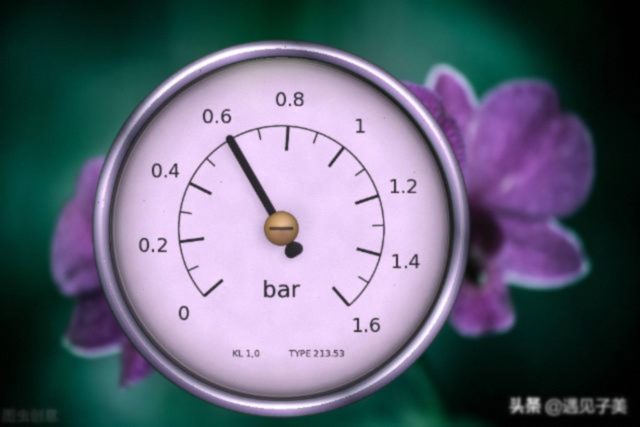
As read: 0.6 bar
